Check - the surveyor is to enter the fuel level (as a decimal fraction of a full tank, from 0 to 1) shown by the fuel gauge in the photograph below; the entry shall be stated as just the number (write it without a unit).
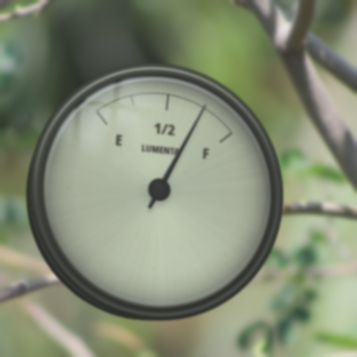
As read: 0.75
